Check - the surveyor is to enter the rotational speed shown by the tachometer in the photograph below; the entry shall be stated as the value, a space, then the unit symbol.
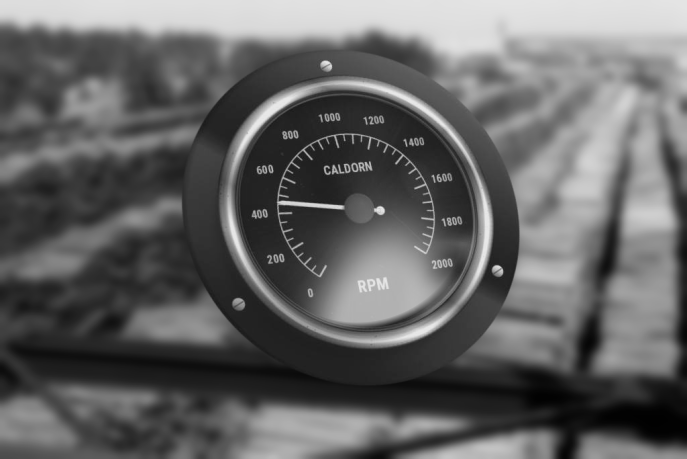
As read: 450 rpm
